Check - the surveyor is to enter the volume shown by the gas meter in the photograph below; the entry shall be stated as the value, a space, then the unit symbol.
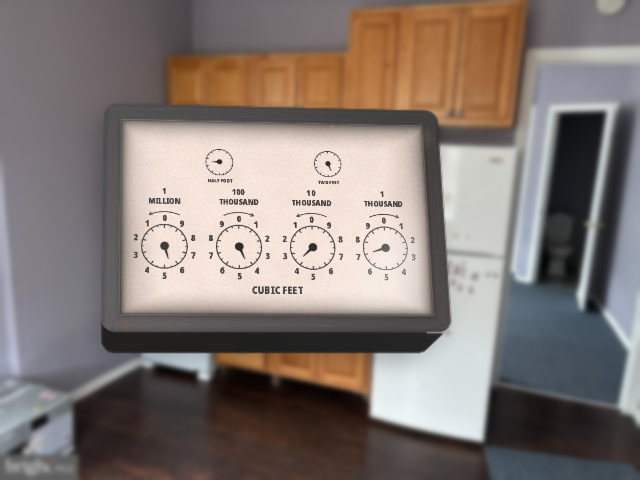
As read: 543700 ft³
